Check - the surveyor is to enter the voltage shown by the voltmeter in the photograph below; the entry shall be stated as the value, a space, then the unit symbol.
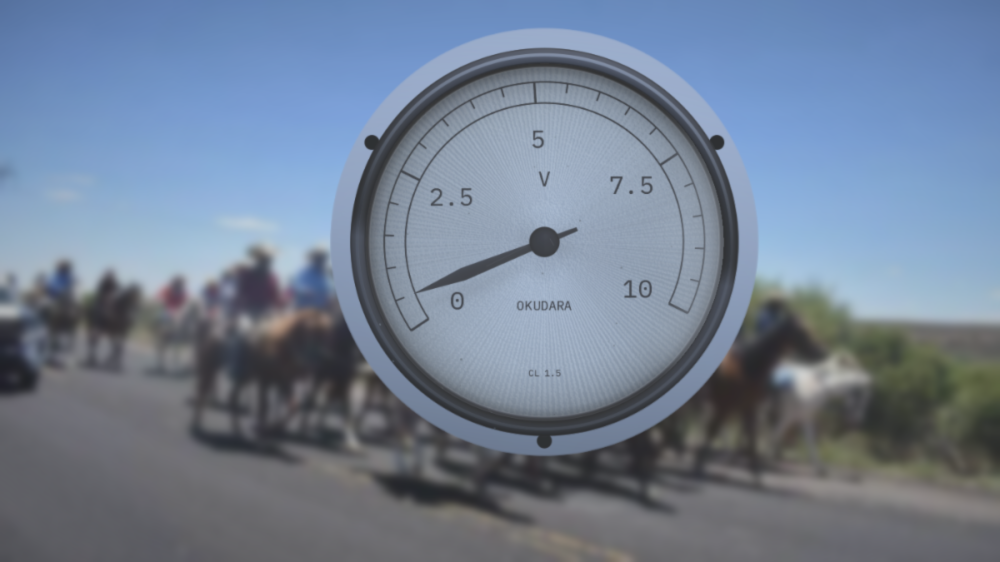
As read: 0.5 V
